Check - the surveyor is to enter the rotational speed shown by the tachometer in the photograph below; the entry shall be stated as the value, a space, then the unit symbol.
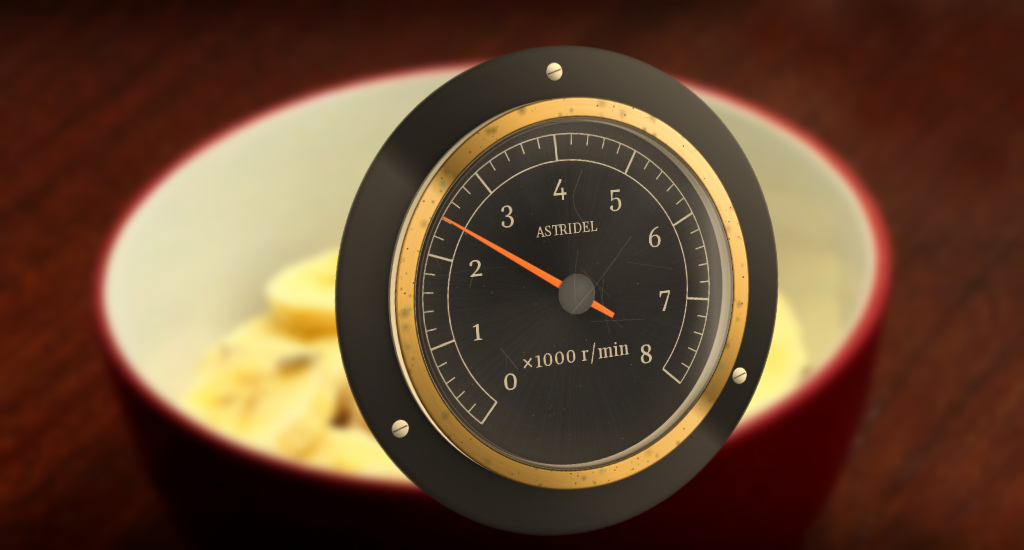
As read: 2400 rpm
